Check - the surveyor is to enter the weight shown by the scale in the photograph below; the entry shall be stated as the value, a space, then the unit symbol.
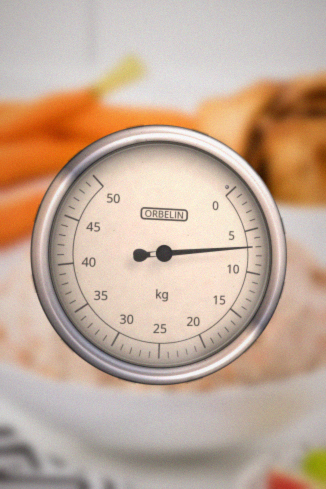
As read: 7 kg
